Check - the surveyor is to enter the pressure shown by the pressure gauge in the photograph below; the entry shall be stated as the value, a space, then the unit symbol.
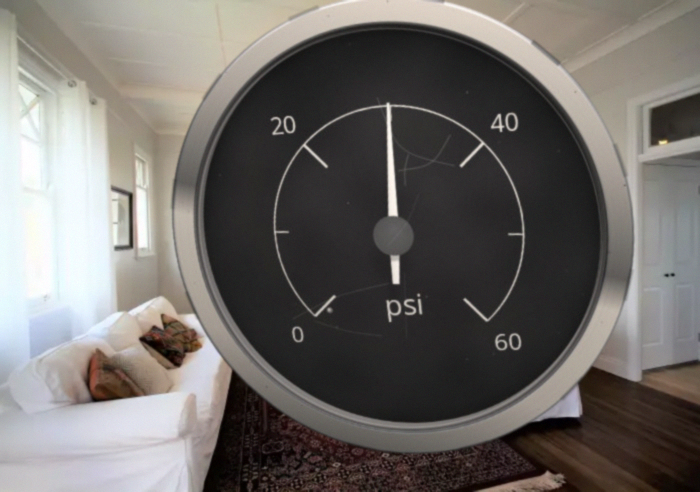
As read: 30 psi
